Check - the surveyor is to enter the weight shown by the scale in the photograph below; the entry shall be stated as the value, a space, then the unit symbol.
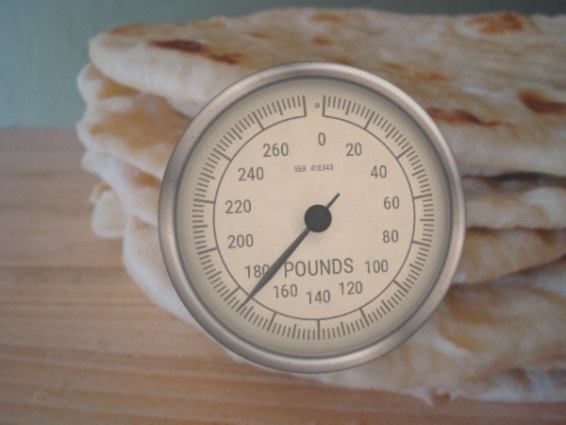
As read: 174 lb
